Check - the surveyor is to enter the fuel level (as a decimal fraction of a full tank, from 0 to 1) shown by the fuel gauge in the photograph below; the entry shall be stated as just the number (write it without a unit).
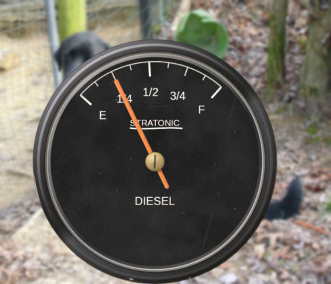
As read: 0.25
